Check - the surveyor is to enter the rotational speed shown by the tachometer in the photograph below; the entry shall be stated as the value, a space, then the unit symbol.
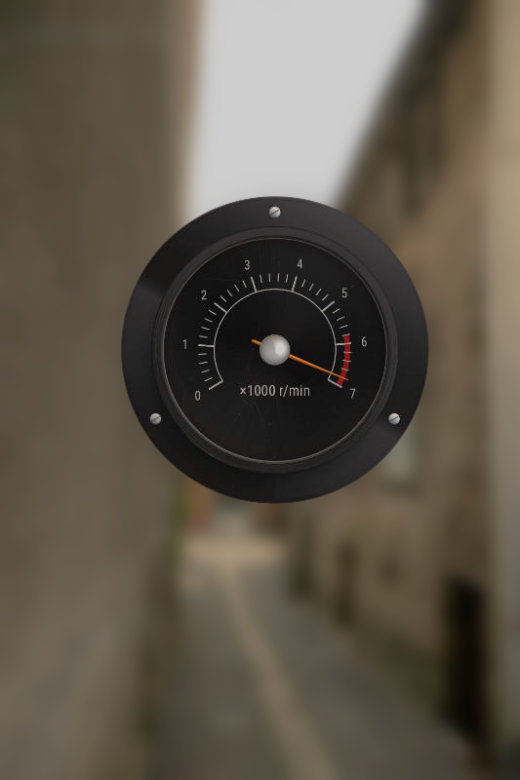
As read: 6800 rpm
